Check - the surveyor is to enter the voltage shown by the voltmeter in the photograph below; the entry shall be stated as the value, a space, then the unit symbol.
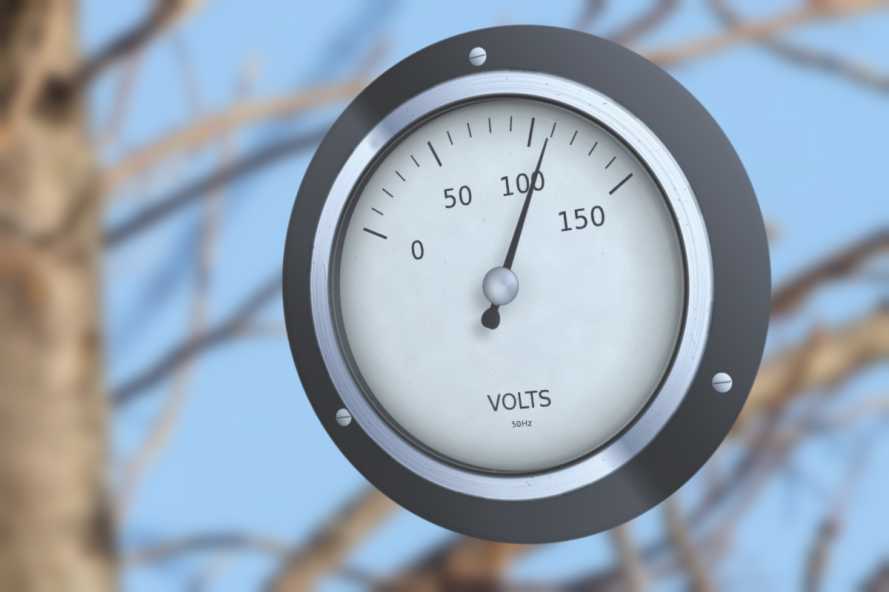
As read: 110 V
